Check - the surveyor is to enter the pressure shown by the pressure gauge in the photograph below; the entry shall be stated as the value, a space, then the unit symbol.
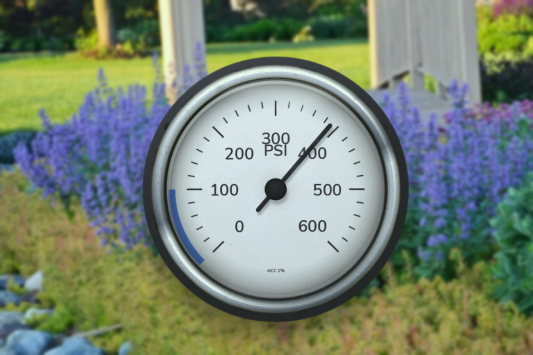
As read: 390 psi
